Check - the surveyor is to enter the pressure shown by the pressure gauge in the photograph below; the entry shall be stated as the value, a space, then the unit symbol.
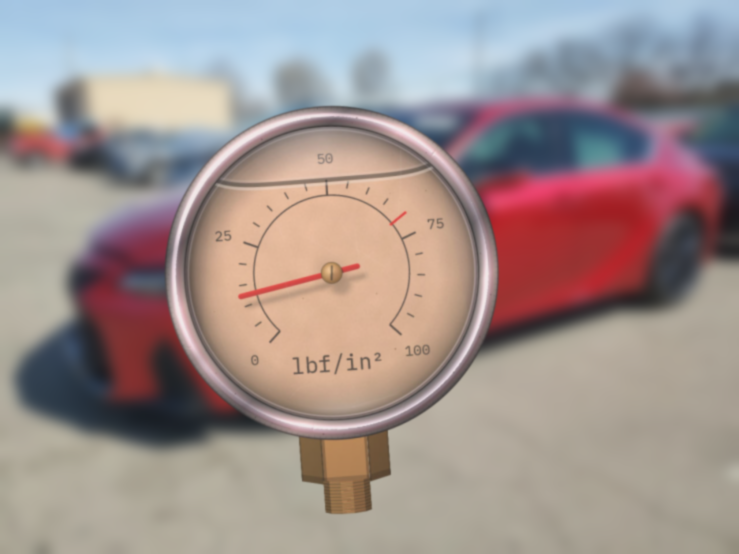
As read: 12.5 psi
